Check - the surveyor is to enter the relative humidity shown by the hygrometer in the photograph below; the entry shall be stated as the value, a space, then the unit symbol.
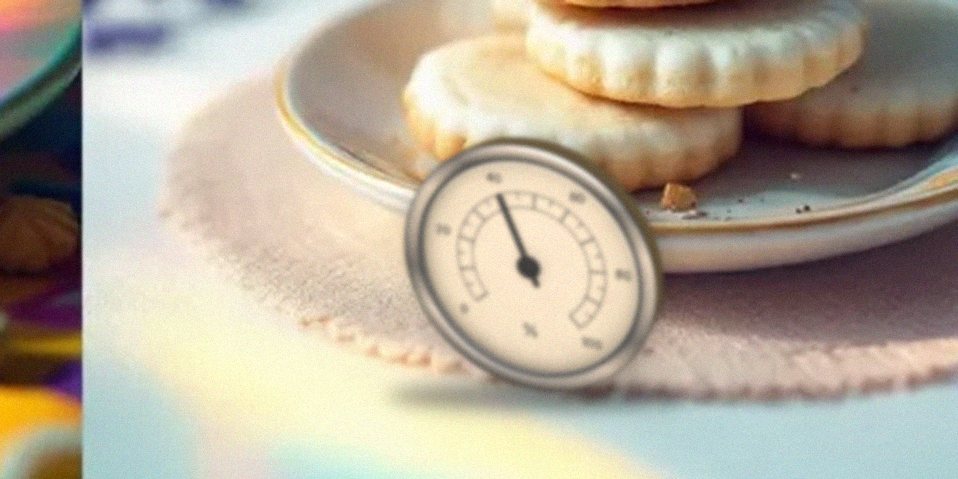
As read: 40 %
